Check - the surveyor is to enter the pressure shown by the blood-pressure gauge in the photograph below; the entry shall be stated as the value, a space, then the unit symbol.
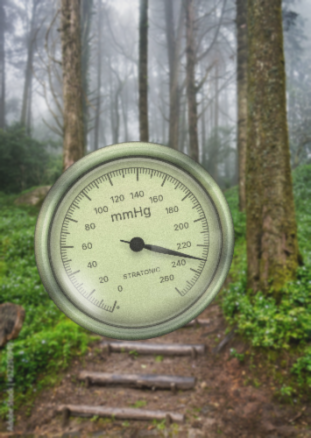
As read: 230 mmHg
